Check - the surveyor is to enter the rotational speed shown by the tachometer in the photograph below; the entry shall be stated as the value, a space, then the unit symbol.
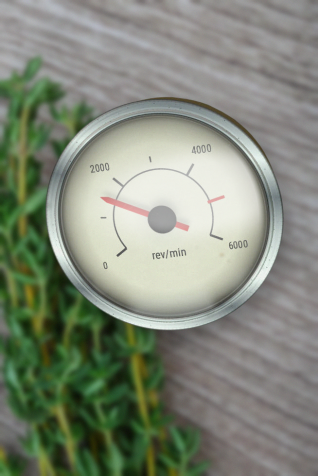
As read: 1500 rpm
